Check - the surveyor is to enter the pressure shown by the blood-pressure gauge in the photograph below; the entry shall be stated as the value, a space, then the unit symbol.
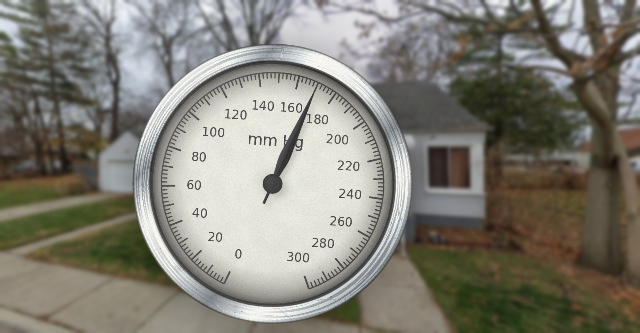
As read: 170 mmHg
